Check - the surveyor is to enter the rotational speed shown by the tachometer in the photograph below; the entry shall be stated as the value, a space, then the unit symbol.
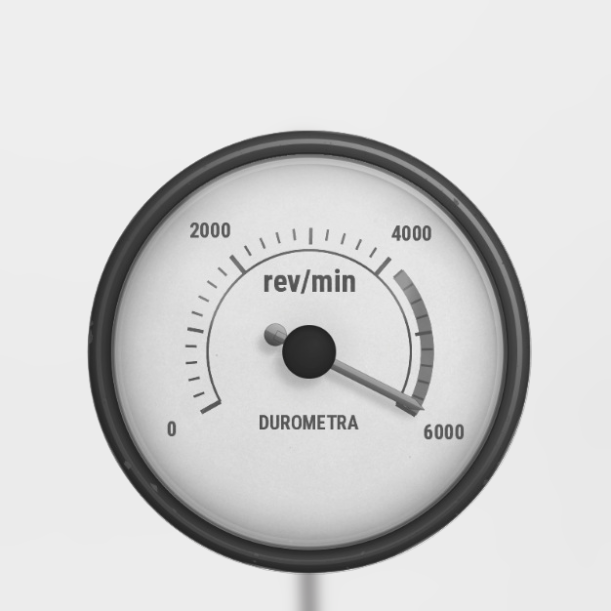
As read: 5900 rpm
